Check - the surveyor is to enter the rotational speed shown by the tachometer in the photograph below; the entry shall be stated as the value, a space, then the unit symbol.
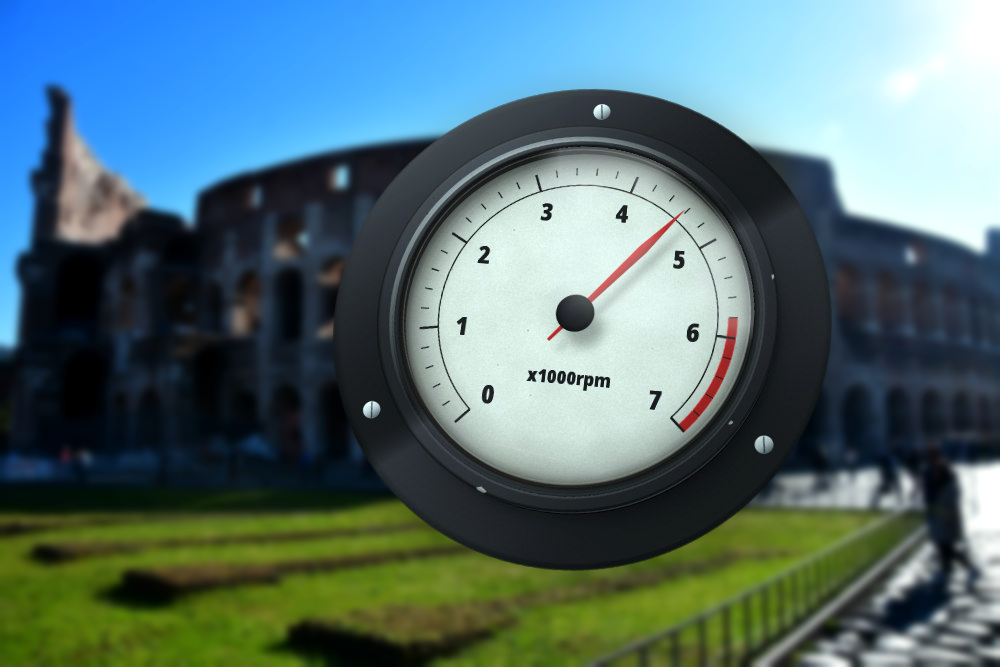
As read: 4600 rpm
